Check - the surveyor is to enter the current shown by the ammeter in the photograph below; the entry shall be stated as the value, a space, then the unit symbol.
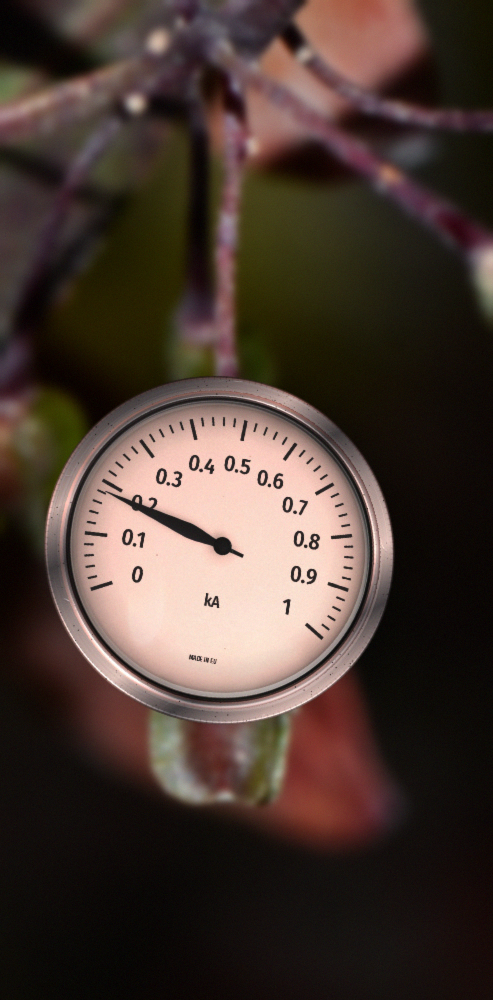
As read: 0.18 kA
